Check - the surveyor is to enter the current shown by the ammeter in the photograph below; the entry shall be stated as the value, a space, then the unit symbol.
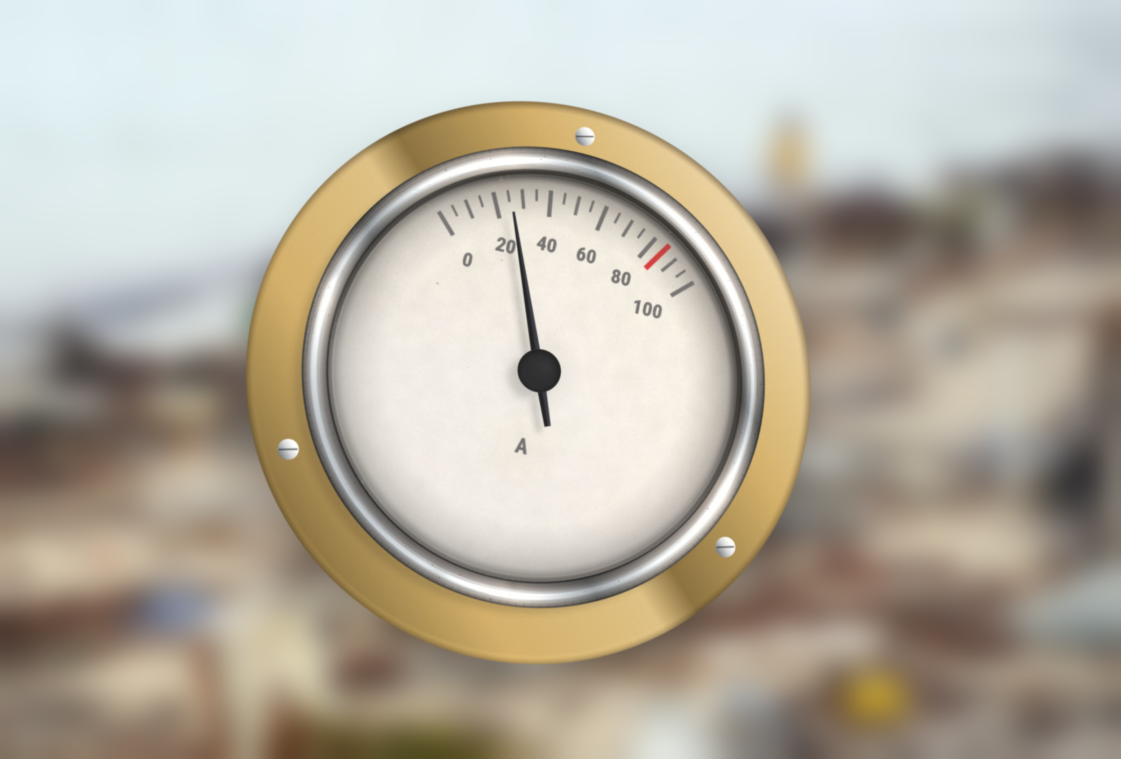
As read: 25 A
